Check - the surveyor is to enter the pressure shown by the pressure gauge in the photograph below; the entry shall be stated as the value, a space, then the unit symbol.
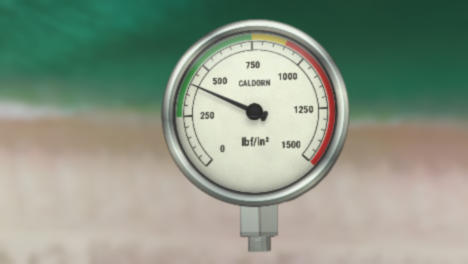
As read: 400 psi
